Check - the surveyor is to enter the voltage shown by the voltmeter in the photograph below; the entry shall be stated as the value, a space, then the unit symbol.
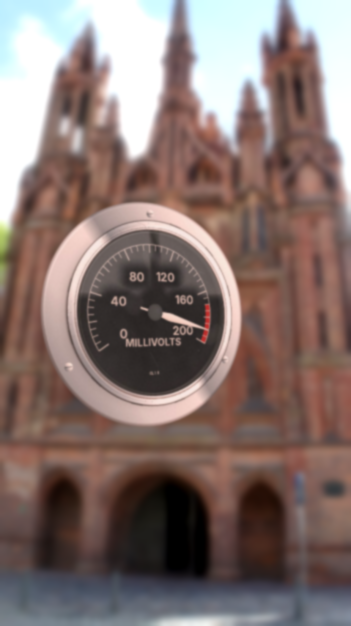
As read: 190 mV
